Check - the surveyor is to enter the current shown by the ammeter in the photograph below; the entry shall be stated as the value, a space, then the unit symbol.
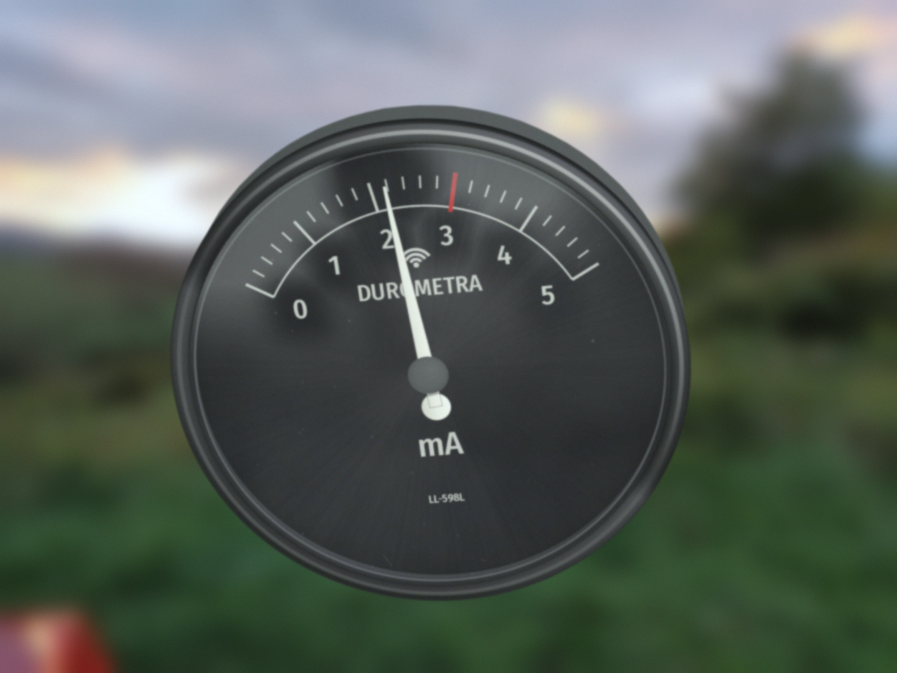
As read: 2.2 mA
